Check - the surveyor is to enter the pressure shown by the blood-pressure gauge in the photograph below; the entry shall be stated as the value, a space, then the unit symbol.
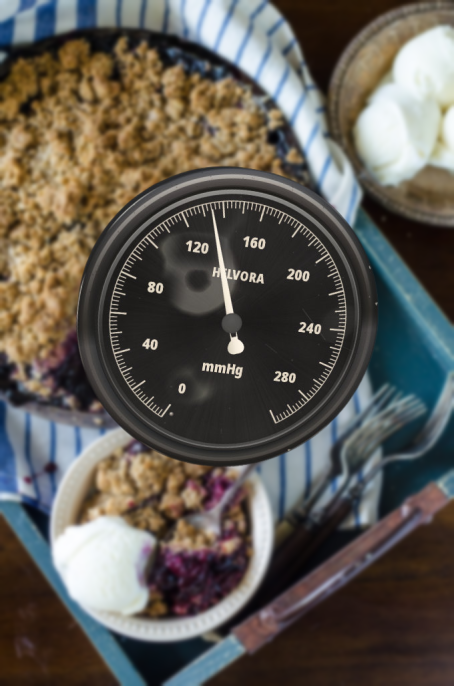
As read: 134 mmHg
